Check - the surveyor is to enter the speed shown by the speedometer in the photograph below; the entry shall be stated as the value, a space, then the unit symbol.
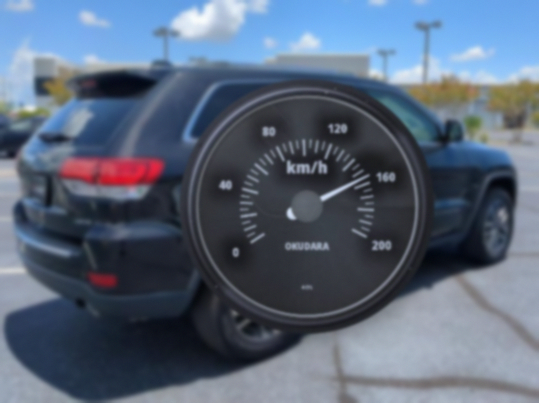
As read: 155 km/h
